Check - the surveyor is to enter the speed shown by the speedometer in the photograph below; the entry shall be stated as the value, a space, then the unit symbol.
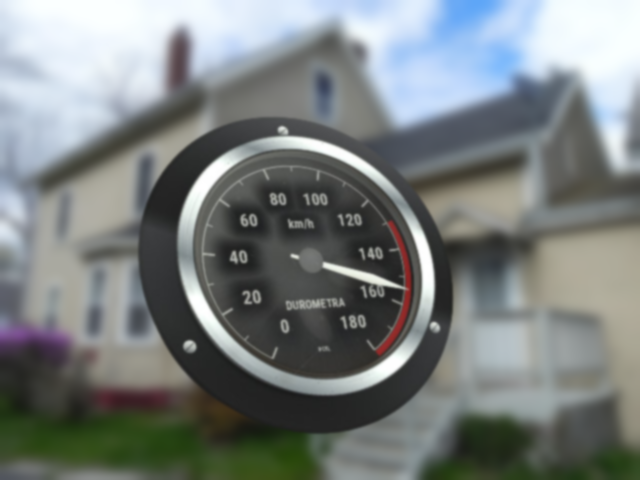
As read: 155 km/h
